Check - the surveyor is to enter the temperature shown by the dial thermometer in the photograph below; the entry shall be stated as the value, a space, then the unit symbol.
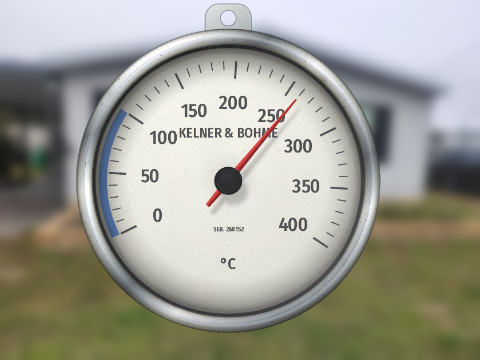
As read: 260 °C
